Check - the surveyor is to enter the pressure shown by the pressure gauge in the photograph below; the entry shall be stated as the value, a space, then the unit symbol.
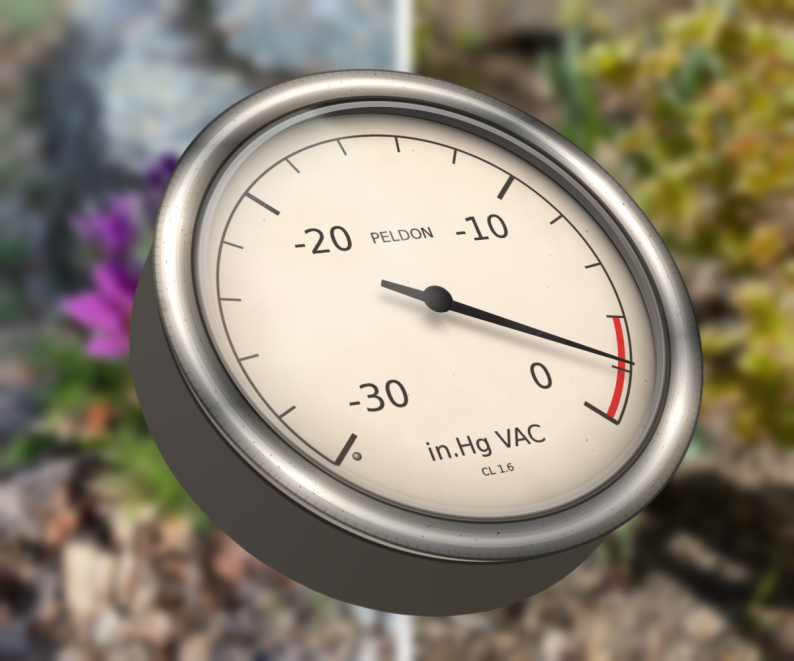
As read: -2 inHg
